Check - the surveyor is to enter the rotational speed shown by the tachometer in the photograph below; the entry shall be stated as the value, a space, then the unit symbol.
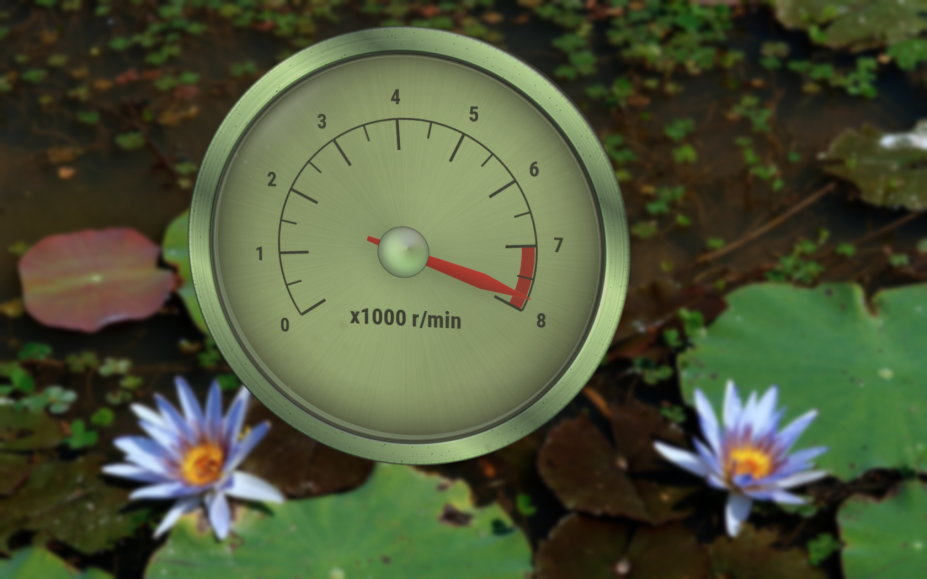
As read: 7750 rpm
